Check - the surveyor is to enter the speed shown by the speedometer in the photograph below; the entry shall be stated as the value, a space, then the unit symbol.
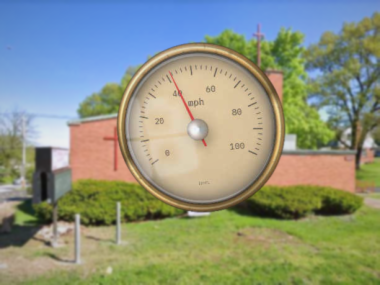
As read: 42 mph
